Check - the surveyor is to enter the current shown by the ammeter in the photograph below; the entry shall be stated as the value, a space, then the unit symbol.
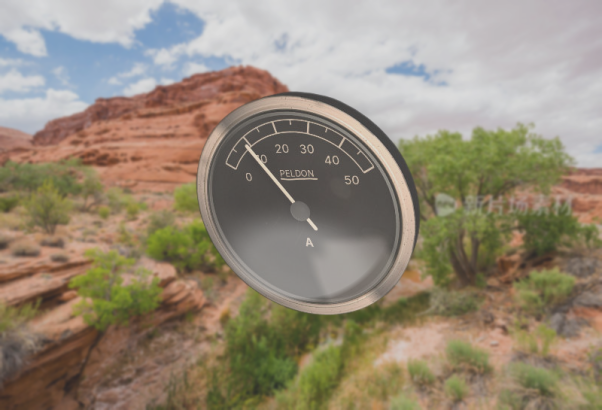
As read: 10 A
